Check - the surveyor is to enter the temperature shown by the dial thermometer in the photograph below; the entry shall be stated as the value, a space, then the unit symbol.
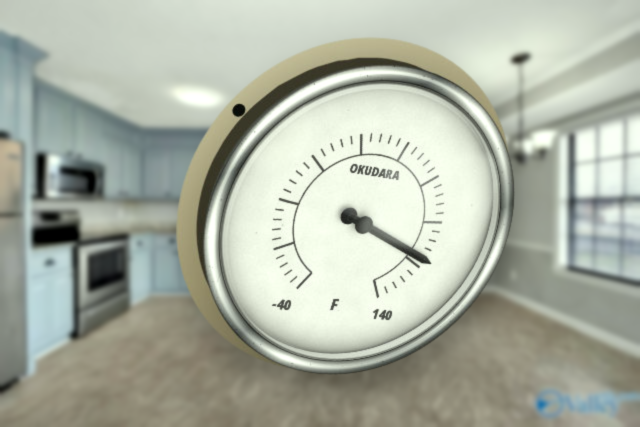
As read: 116 °F
